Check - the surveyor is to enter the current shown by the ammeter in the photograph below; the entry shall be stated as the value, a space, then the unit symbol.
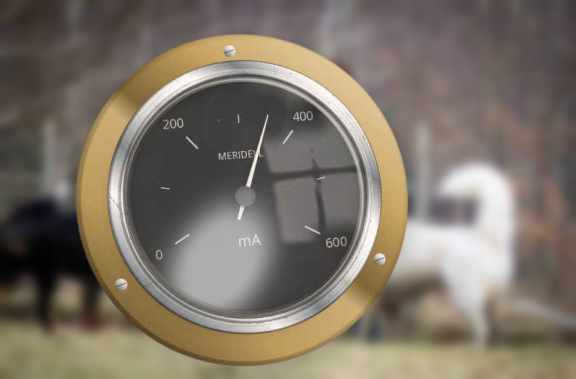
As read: 350 mA
